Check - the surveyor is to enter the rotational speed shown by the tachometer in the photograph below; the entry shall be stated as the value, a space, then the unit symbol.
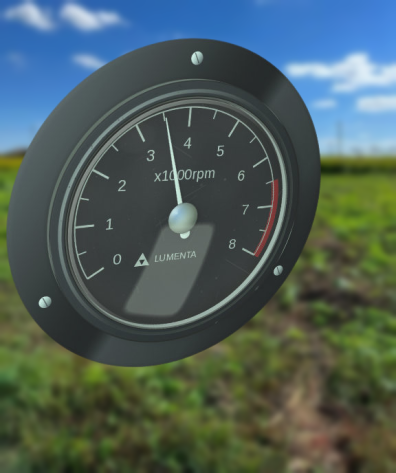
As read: 3500 rpm
